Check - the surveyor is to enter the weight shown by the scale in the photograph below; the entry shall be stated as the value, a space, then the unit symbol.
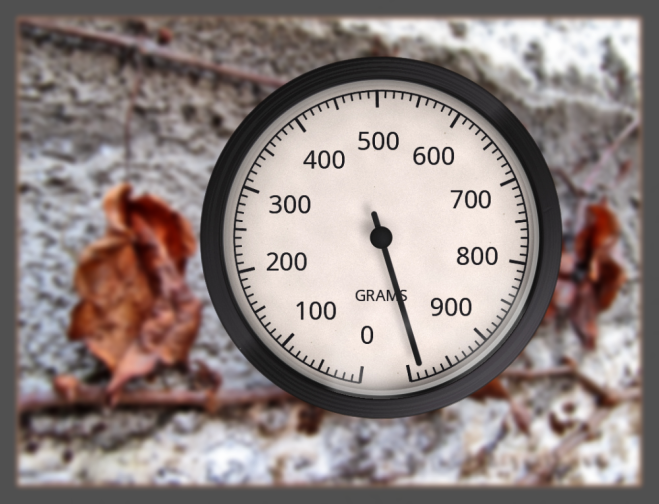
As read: 985 g
